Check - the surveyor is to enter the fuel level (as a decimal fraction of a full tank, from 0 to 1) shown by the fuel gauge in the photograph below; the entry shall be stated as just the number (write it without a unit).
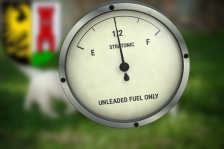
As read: 0.5
